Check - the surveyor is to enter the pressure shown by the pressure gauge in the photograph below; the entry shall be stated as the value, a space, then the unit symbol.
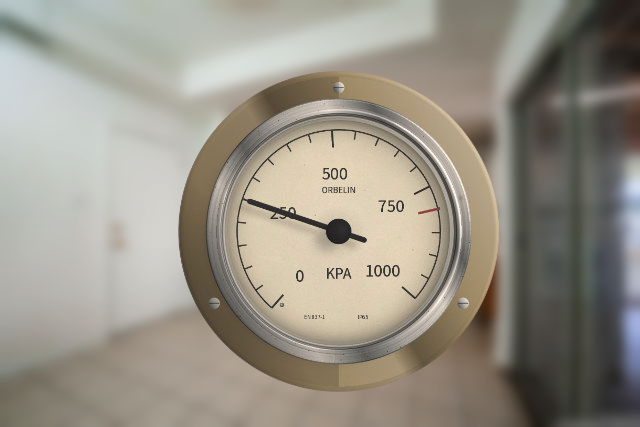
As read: 250 kPa
